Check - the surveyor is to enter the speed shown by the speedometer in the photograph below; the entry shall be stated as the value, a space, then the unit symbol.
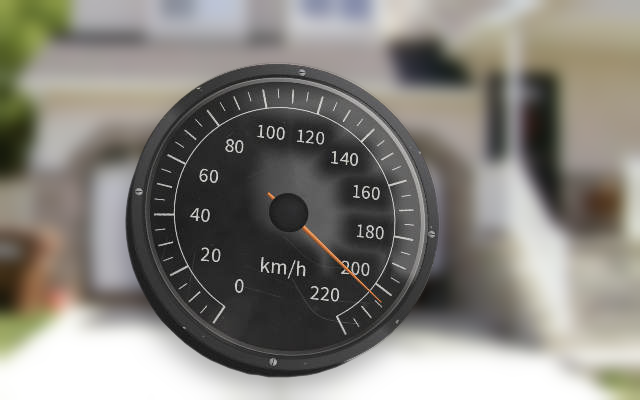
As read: 205 km/h
